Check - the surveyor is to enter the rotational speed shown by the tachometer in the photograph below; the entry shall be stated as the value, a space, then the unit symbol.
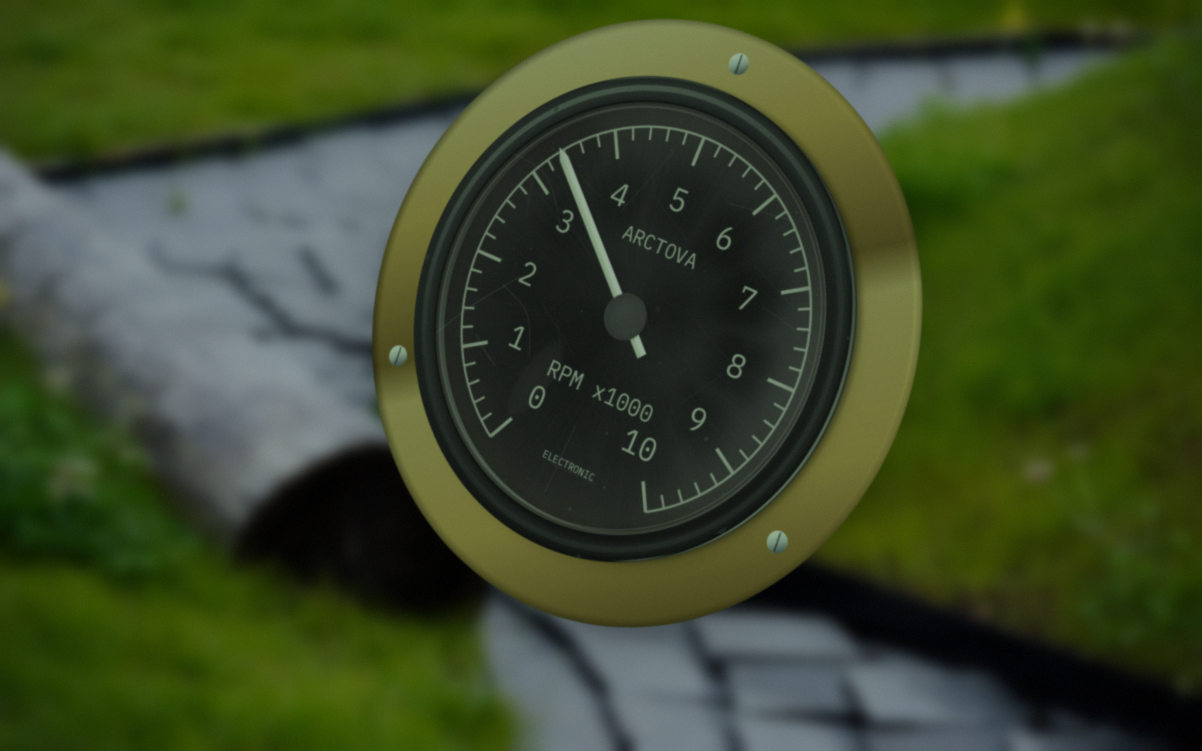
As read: 3400 rpm
